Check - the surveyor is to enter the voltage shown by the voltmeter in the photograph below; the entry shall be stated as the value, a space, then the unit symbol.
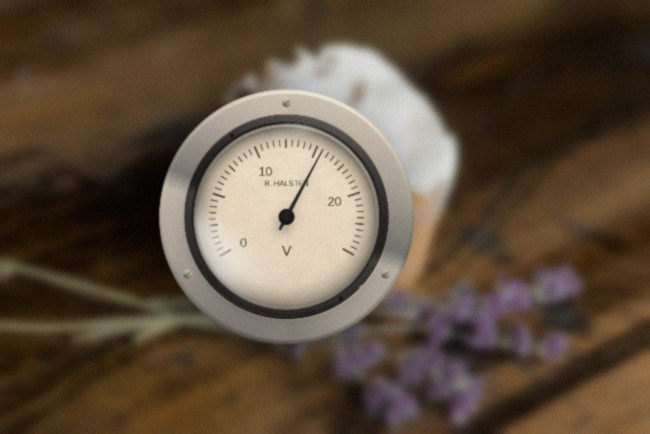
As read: 15.5 V
